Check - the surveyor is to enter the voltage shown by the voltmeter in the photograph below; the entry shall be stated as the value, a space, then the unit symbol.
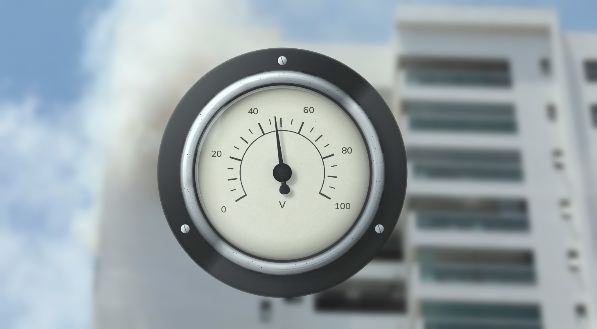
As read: 47.5 V
